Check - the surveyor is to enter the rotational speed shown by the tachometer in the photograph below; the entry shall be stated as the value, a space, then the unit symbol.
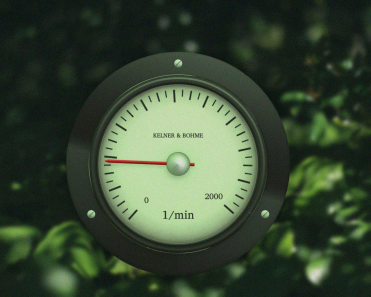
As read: 375 rpm
